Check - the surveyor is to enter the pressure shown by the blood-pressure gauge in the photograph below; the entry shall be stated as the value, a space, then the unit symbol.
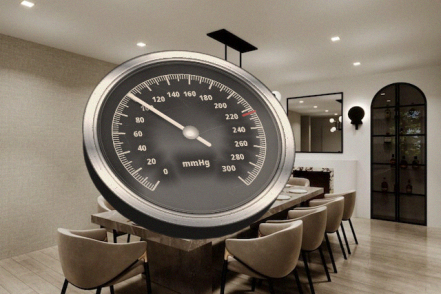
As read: 100 mmHg
